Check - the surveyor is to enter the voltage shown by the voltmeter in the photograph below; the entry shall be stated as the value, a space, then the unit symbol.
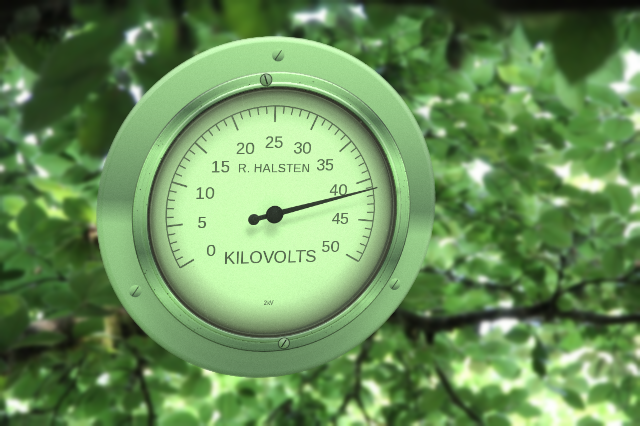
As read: 41 kV
